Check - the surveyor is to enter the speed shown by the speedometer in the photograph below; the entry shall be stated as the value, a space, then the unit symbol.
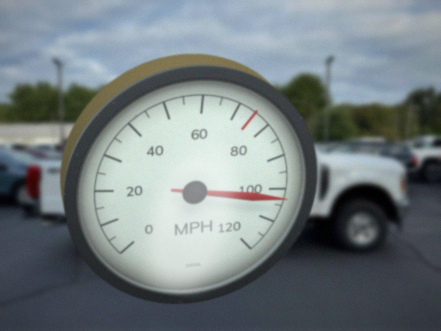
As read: 102.5 mph
